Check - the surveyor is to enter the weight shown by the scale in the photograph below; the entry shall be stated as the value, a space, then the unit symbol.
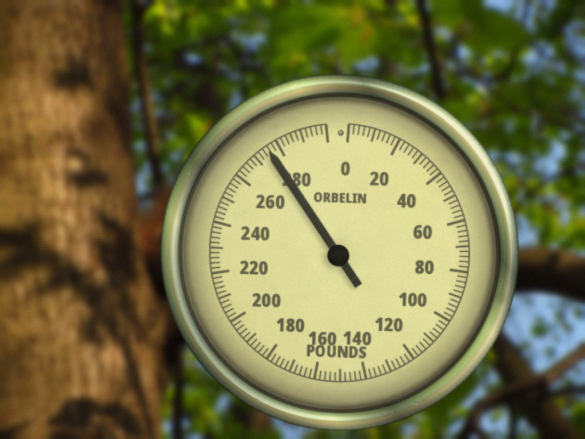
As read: 276 lb
